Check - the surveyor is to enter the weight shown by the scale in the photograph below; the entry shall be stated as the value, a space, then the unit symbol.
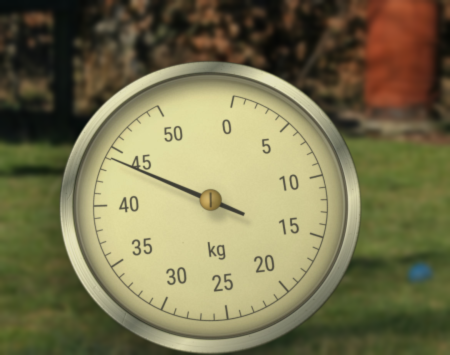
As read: 44 kg
